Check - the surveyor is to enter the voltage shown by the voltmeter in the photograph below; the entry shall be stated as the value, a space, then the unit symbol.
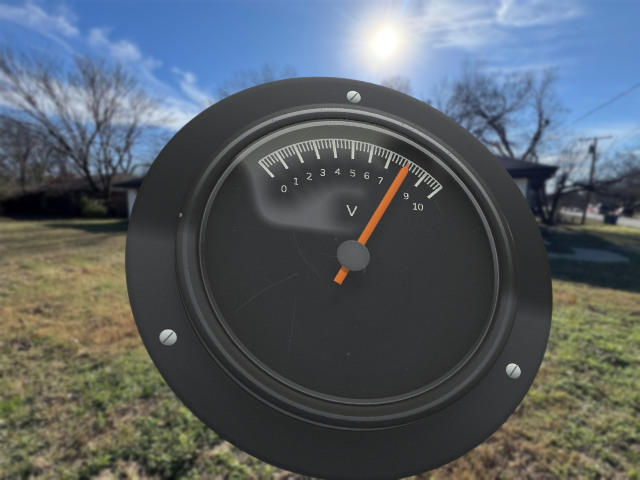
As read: 8 V
